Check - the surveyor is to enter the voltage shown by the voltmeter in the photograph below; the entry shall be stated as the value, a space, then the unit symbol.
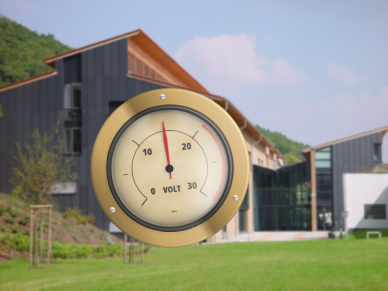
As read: 15 V
